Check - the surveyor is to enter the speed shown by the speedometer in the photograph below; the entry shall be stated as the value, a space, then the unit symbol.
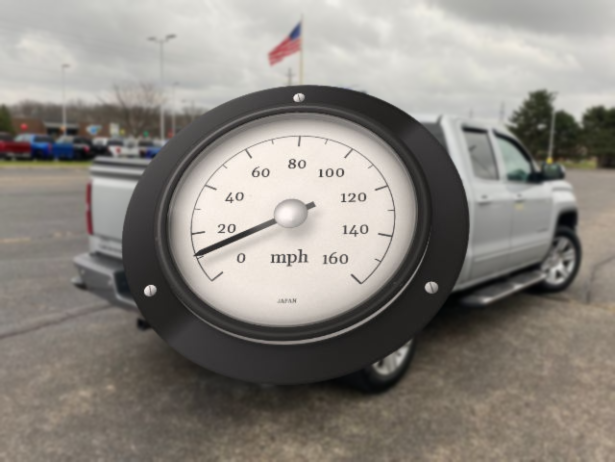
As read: 10 mph
